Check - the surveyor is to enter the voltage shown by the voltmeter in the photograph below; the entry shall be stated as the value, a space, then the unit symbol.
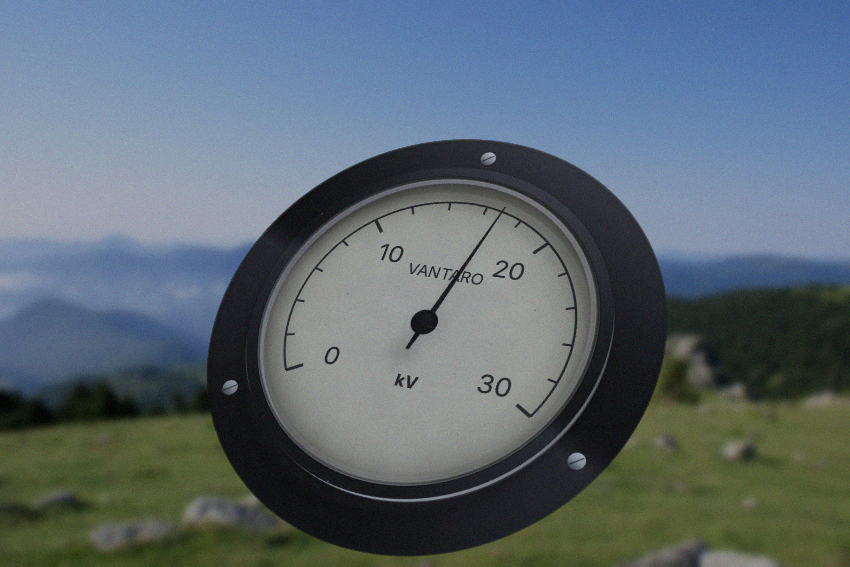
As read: 17 kV
